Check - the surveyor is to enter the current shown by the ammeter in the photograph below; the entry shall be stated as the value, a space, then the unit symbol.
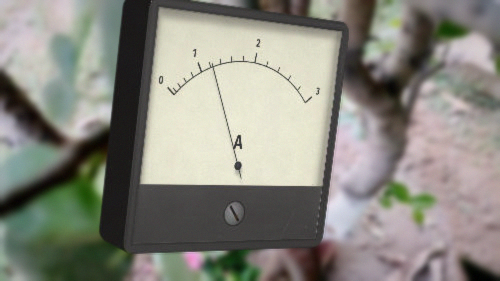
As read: 1.2 A
